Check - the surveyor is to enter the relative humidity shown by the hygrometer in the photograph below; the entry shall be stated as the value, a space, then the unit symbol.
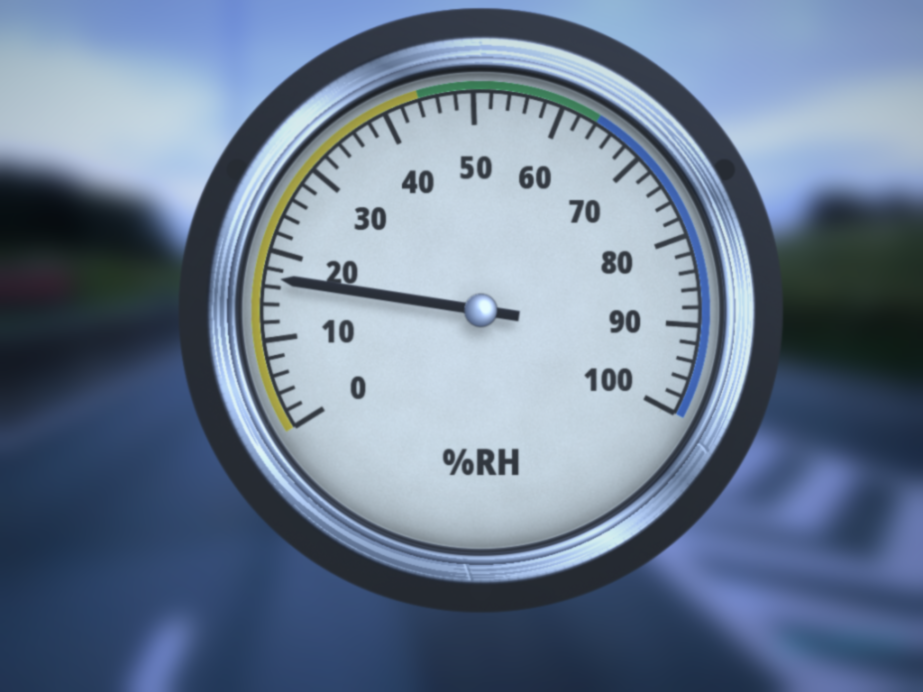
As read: 17 %
